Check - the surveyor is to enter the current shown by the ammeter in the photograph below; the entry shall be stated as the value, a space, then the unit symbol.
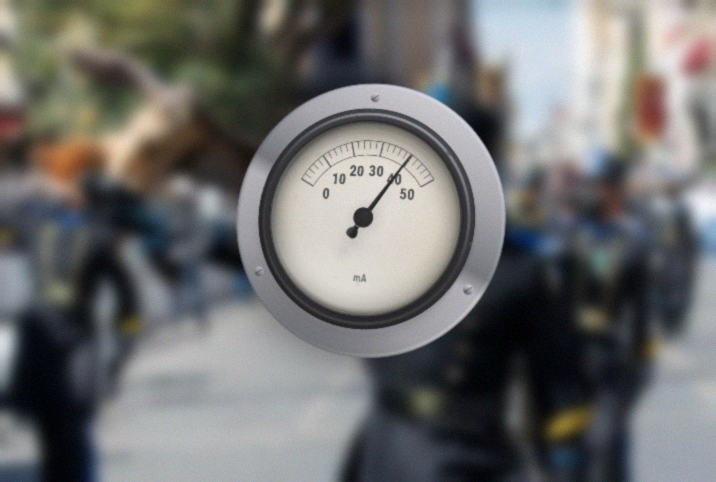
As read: 40 mA
